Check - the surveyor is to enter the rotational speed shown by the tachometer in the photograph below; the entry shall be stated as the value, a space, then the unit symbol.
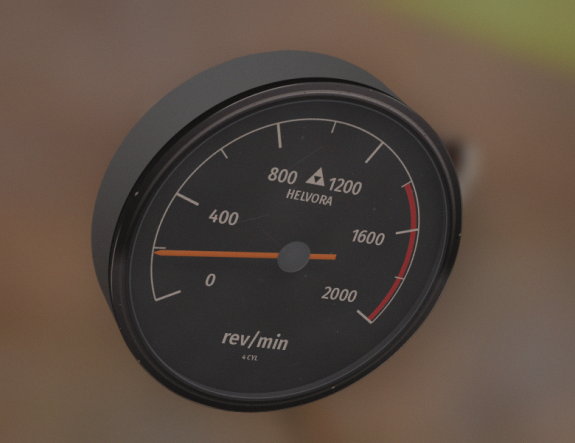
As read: 200 rpm
